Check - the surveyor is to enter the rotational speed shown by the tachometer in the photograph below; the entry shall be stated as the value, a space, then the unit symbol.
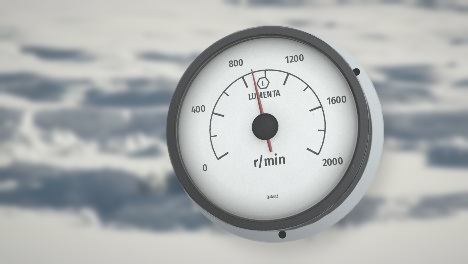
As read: 900 rpm
